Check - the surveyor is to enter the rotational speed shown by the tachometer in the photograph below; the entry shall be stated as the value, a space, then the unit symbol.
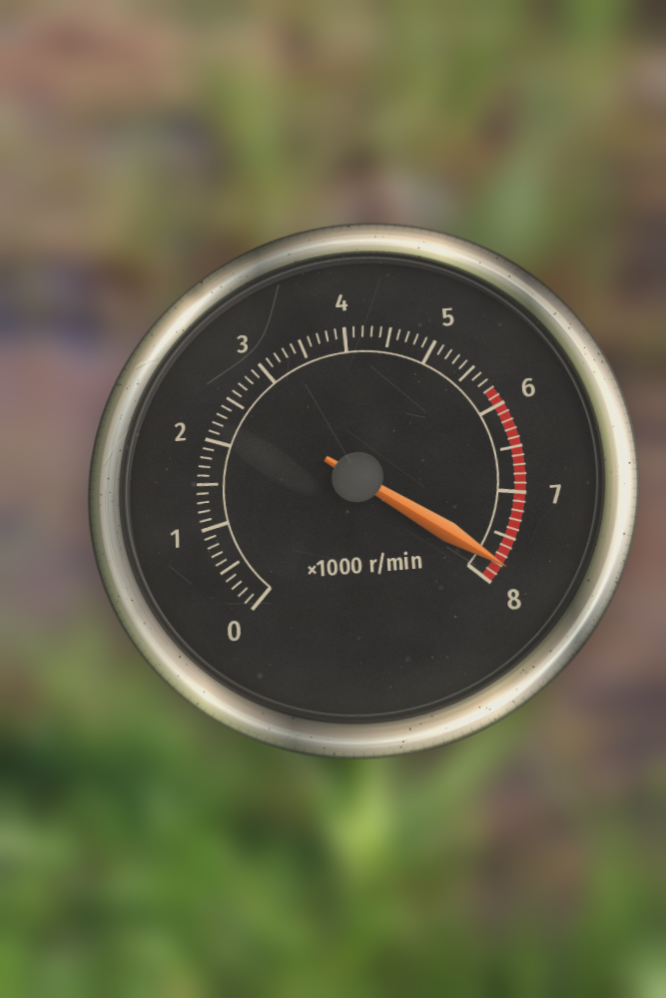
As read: 7800 rpm
